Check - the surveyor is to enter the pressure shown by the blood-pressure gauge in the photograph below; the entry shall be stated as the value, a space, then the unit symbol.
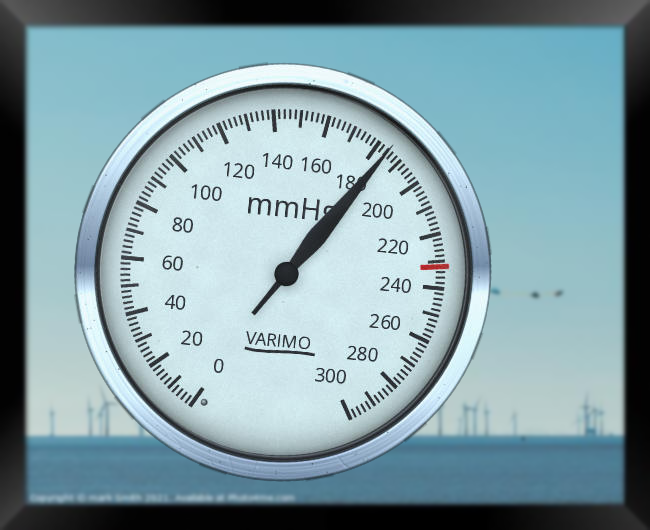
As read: 184 mmHg
